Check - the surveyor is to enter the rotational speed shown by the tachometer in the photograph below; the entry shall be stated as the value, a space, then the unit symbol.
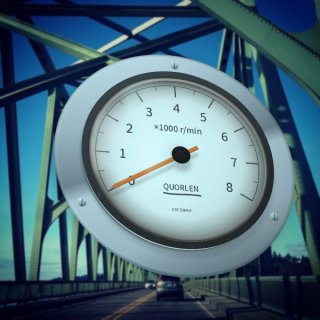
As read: 0 rpm
